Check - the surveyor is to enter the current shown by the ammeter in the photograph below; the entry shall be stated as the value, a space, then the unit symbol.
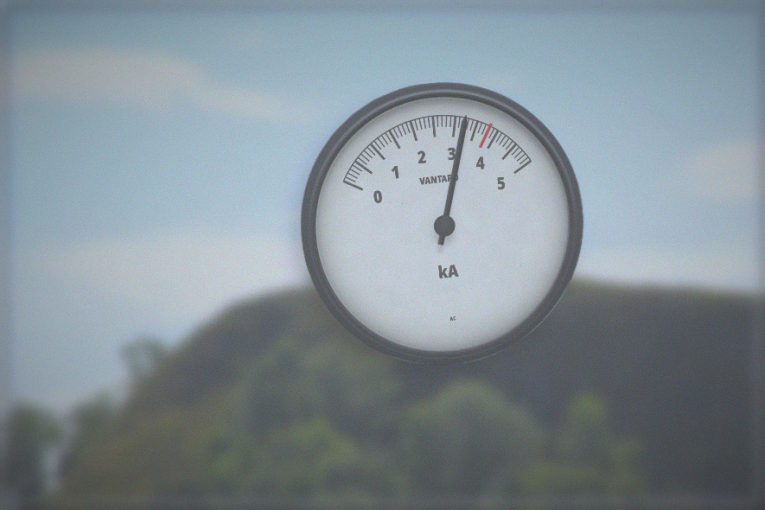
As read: 3.2 kA
